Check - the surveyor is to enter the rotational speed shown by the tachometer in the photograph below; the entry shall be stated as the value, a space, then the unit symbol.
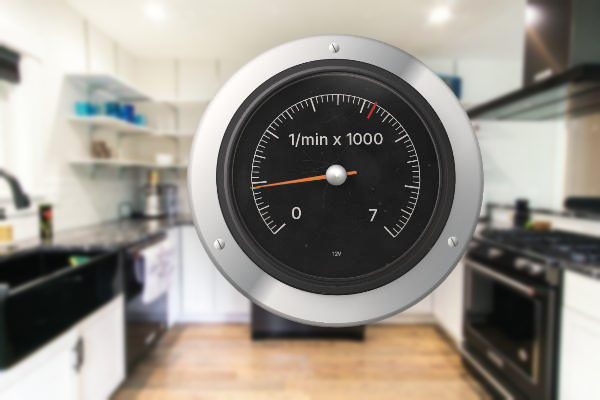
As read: 900 rpm
